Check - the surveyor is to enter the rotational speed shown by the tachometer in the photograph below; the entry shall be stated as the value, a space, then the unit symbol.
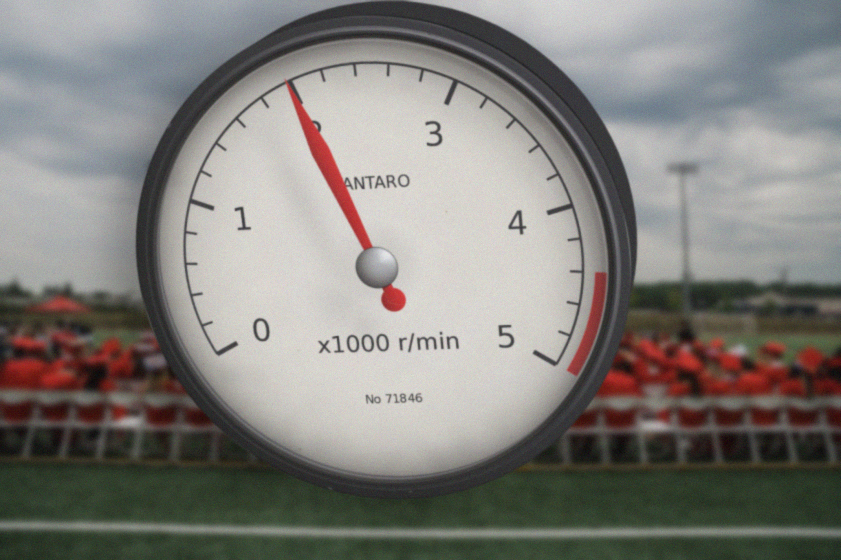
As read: 2000 rpm
